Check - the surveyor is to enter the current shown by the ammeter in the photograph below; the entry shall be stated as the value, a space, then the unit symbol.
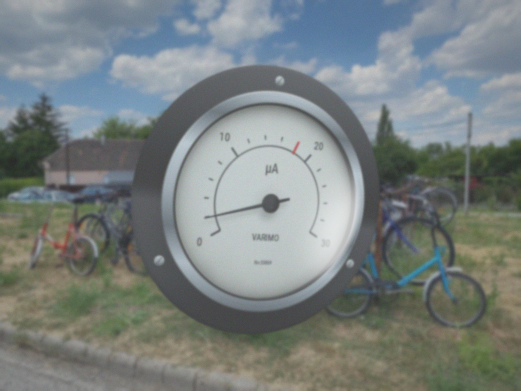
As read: 2 µA
